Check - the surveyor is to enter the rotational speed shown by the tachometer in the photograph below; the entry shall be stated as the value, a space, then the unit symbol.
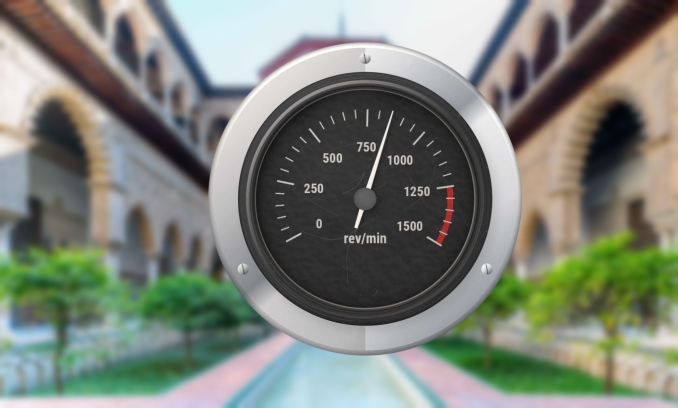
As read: 850 rpm
